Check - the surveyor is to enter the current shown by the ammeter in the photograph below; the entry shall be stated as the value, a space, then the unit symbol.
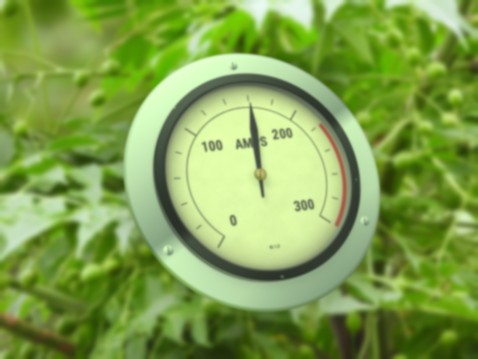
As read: 160 A
